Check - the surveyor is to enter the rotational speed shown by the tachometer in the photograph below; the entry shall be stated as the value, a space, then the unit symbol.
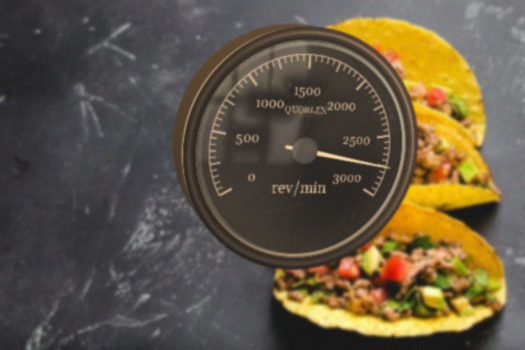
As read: 2750 rpm
